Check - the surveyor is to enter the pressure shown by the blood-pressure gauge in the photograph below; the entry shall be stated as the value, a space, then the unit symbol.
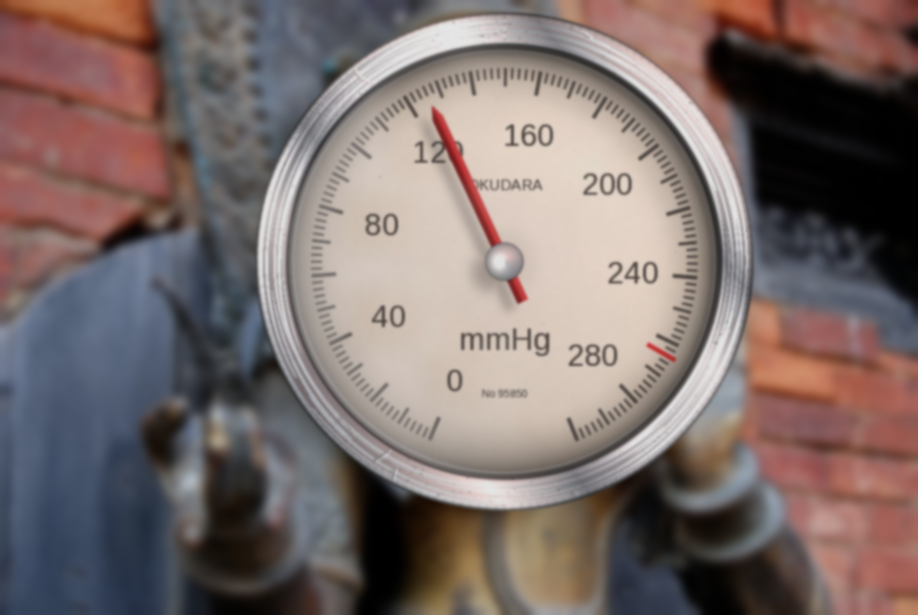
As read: 126 mmHg
